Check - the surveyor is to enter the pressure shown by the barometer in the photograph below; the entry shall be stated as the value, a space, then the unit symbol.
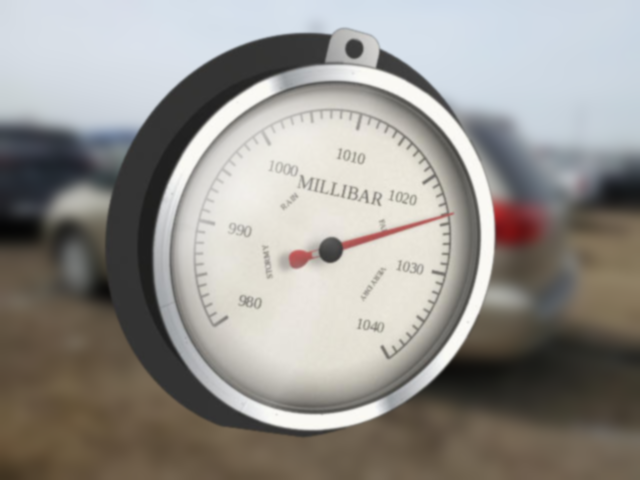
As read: 1024 mbar
